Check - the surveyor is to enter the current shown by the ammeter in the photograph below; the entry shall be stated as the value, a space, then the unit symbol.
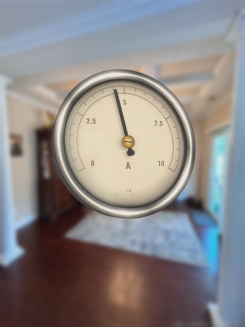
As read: 4.5 A
